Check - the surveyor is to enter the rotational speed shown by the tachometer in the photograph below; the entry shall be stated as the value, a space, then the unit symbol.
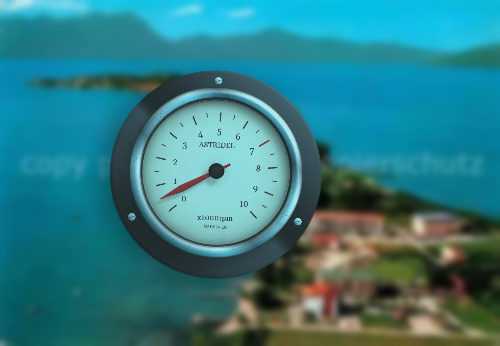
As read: 500 rpm
